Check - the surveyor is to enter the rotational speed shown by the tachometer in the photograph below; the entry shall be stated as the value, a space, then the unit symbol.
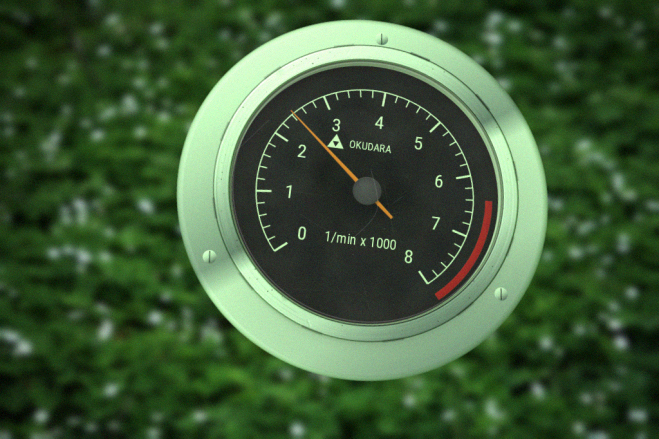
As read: 2400 rpm
